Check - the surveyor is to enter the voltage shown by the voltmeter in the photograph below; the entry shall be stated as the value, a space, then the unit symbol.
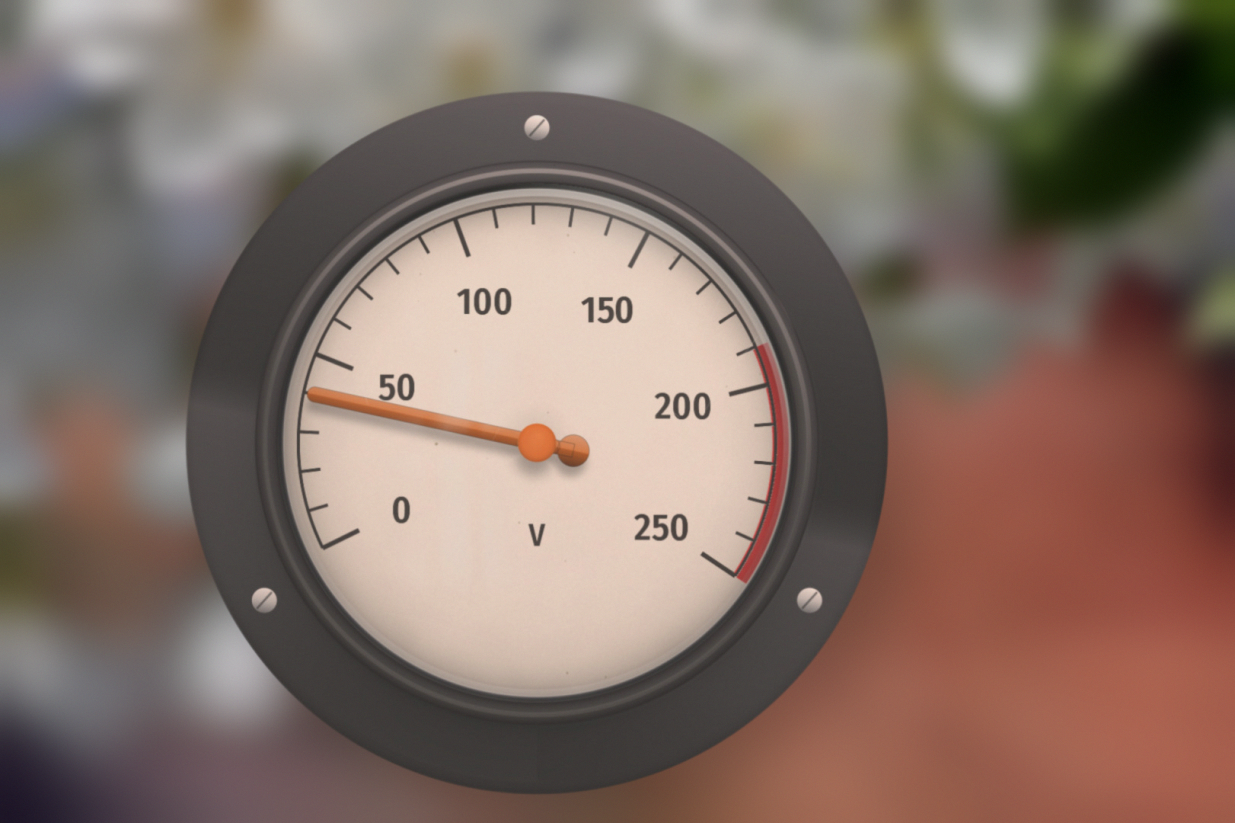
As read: 40 V
